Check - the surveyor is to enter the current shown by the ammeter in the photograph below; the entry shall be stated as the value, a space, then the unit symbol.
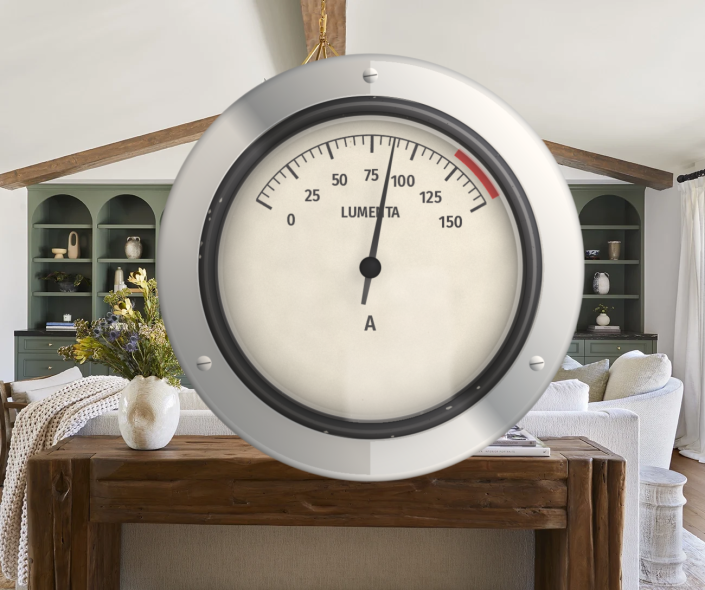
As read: 87.5 A
